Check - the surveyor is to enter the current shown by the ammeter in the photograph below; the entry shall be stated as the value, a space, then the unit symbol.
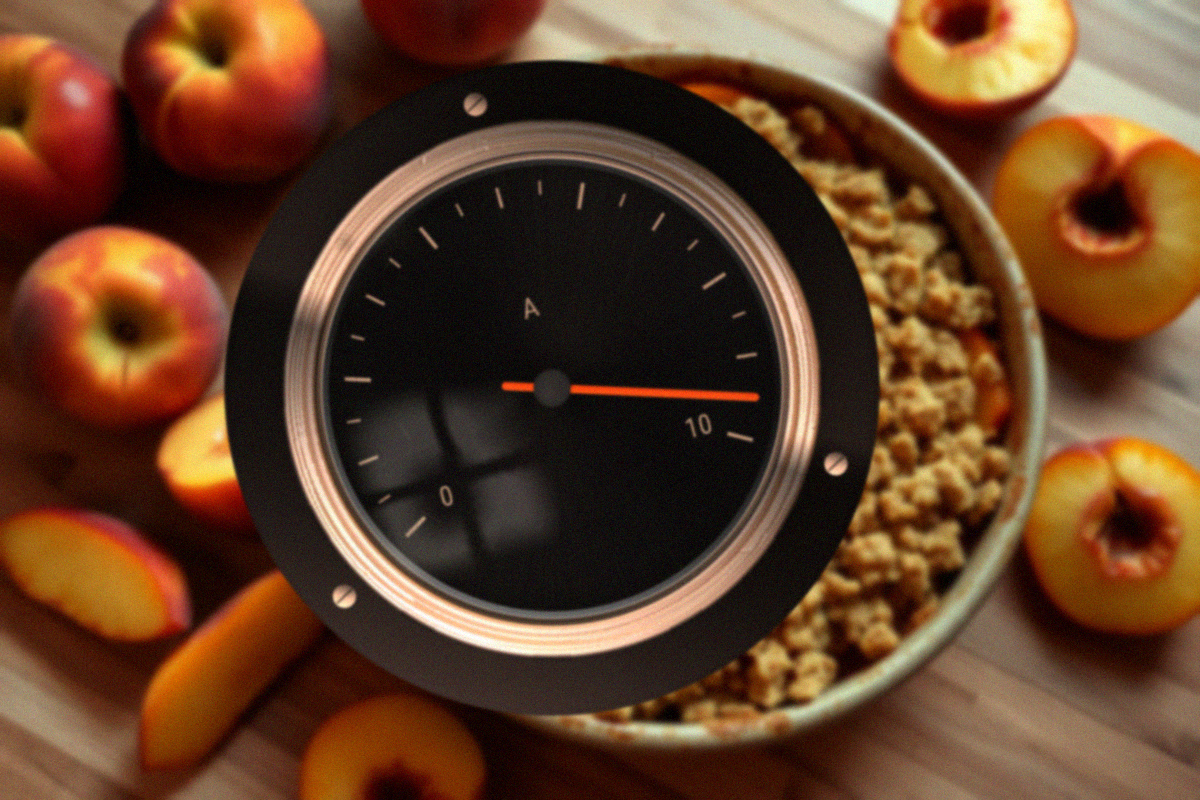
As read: 9.5 A
